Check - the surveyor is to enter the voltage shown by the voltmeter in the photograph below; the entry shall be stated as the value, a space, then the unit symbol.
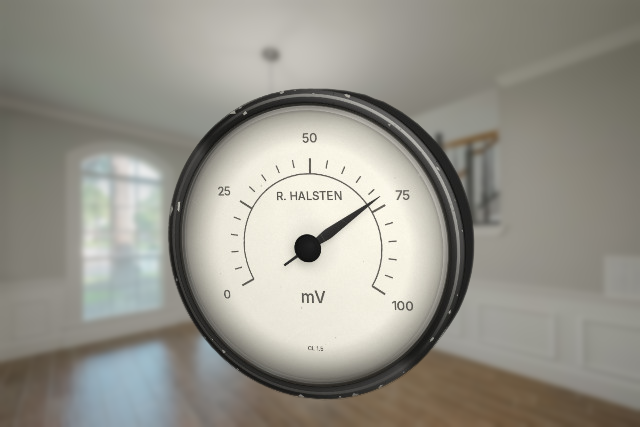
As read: 72.5 mV
